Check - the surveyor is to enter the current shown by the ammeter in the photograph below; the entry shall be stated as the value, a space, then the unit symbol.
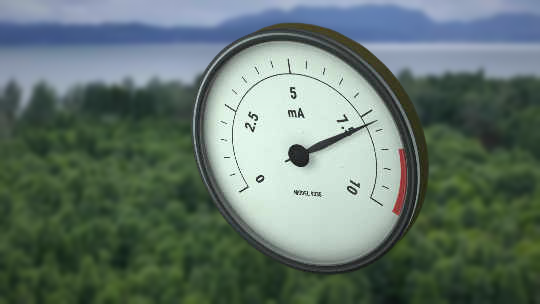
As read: 7.75 mA
